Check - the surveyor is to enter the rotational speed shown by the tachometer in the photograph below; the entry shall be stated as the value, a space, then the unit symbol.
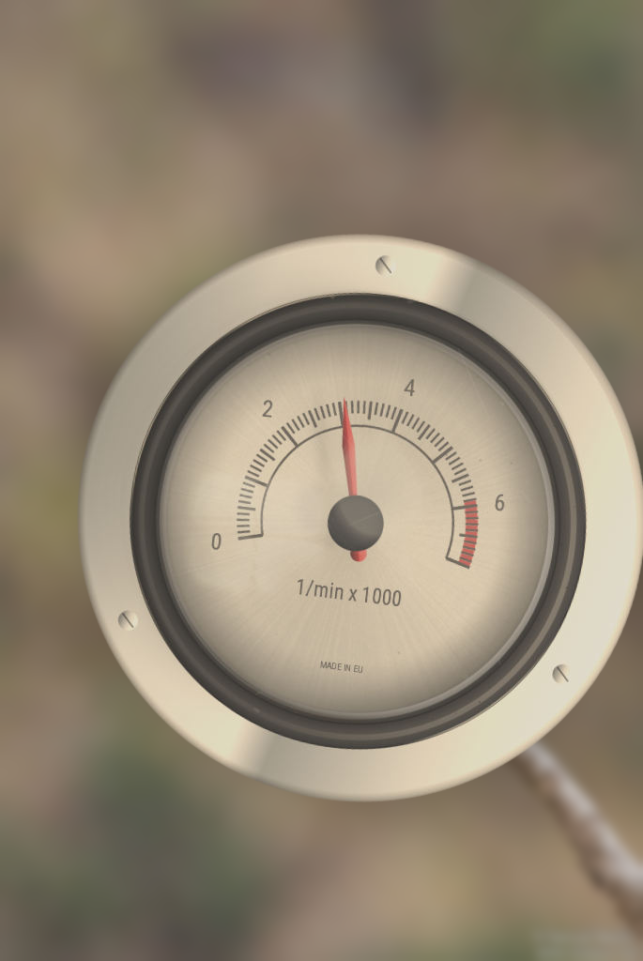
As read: 3100 rpm
